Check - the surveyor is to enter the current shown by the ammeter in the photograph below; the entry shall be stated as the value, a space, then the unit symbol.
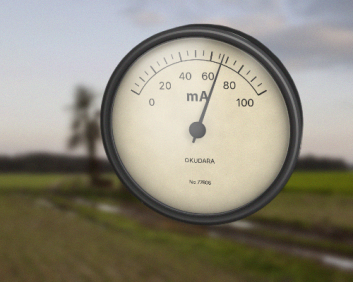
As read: 67.5 mA
